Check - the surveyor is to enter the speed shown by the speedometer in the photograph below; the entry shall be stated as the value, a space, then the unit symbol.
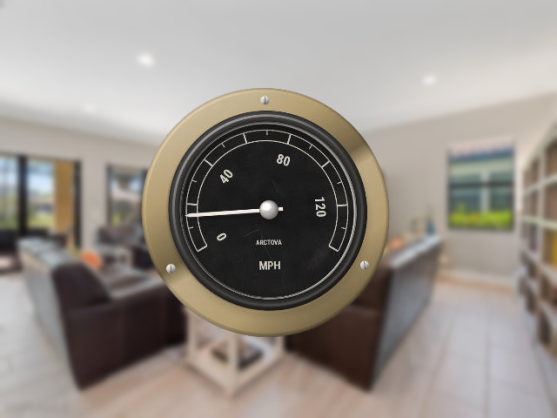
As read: 15 mph
